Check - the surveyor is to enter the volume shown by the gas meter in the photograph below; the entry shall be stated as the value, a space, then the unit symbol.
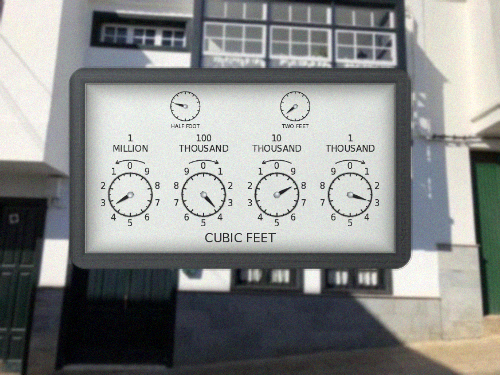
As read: 338300 ft³
